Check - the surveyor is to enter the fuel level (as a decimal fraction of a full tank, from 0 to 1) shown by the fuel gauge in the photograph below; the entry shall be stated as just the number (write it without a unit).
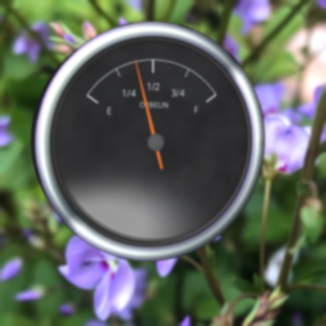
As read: 0.375
